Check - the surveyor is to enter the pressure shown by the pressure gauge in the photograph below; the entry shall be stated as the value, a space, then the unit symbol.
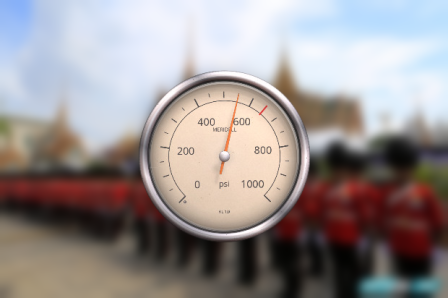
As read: 550 psi
